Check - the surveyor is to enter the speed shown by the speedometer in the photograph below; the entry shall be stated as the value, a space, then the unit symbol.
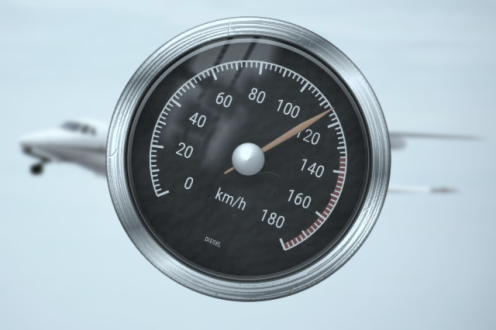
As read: 114 km/h
